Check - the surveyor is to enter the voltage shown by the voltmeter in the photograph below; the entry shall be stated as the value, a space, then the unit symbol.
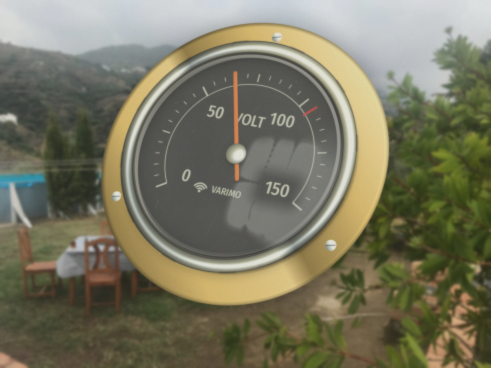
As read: 65 V
